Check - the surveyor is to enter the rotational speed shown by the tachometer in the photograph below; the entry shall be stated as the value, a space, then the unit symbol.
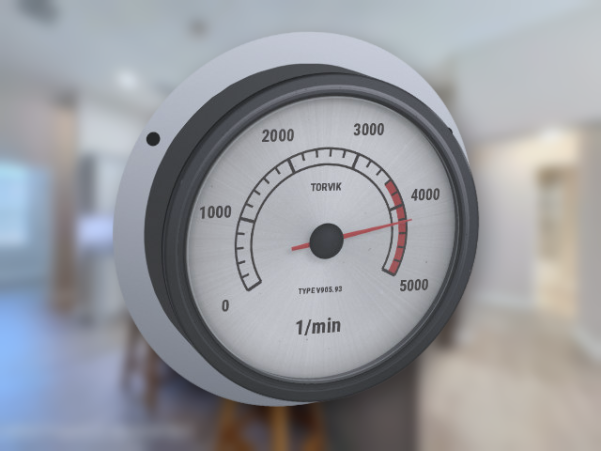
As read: 4200 rpm
